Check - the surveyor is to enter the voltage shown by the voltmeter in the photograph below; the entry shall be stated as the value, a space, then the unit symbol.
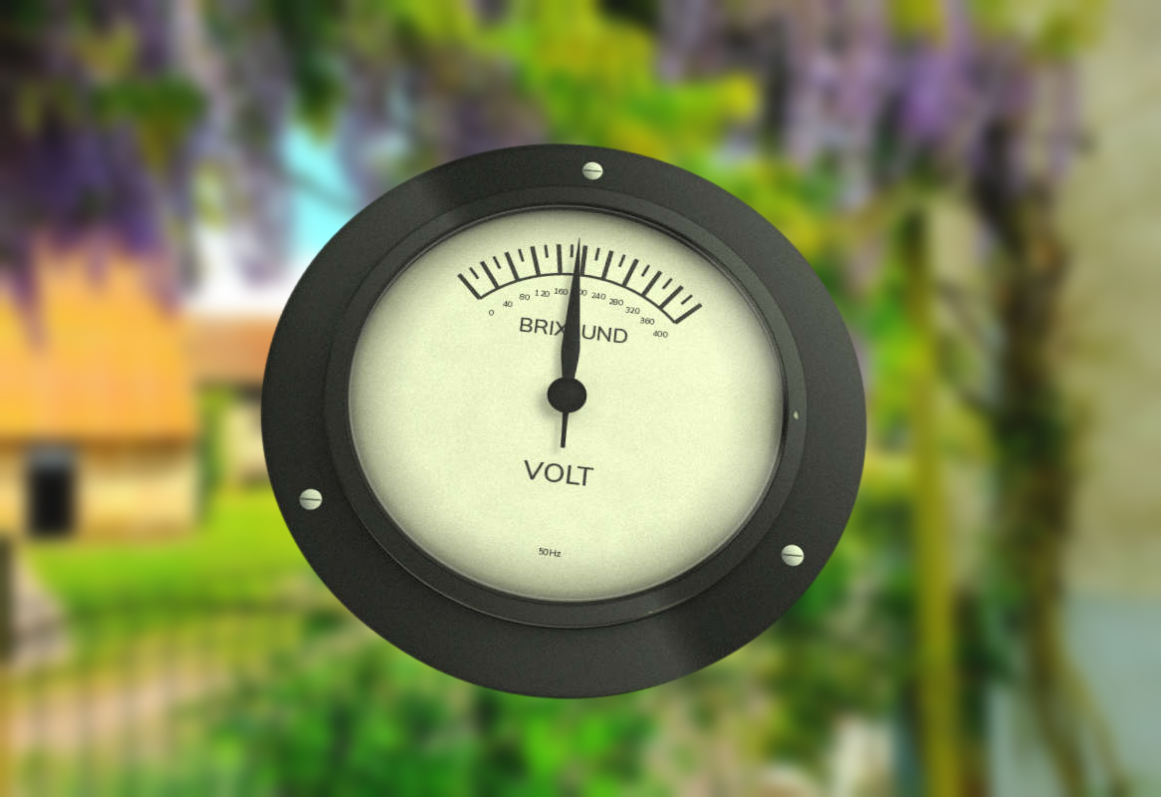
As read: 190 V
